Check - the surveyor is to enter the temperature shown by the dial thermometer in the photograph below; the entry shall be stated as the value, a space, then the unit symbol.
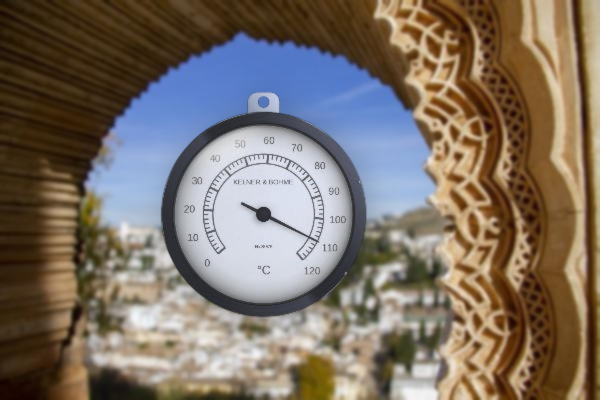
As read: 110 °C
